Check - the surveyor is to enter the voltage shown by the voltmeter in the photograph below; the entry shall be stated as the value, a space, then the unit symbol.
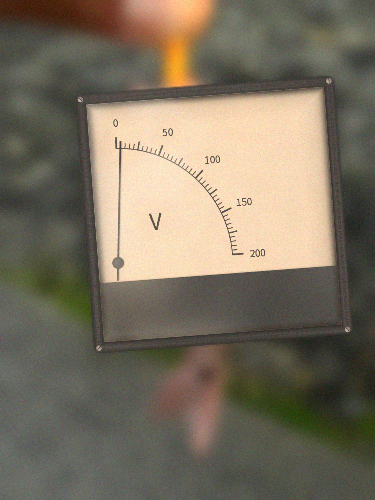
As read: 5 V
